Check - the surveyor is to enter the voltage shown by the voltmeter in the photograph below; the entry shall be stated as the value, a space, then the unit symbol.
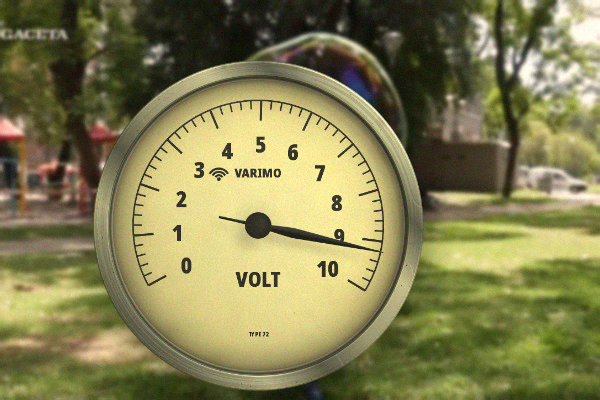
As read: 9.2 V
